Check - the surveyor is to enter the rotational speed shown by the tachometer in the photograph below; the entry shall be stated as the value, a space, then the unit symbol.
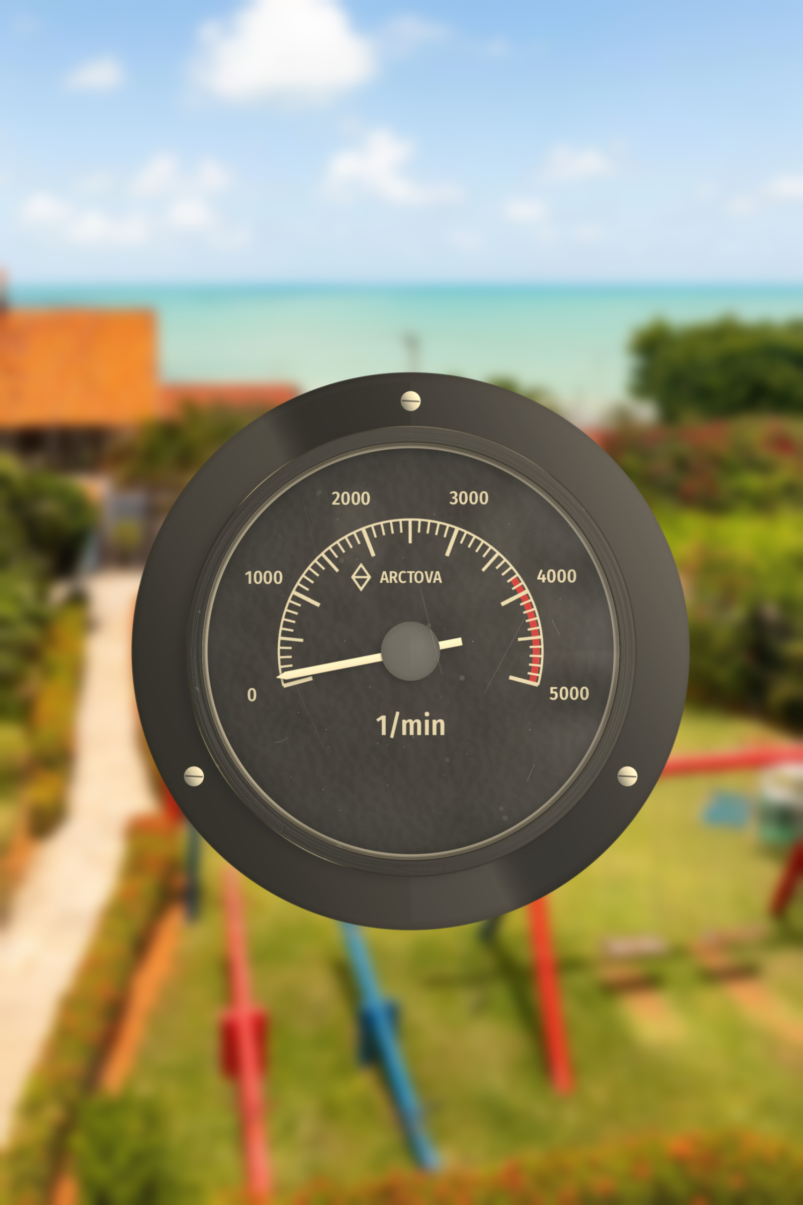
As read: 100 rpm
